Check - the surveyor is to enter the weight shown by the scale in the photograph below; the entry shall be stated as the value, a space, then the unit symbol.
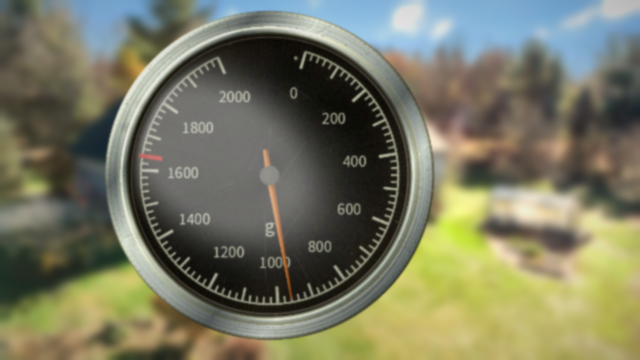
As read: 960 g
